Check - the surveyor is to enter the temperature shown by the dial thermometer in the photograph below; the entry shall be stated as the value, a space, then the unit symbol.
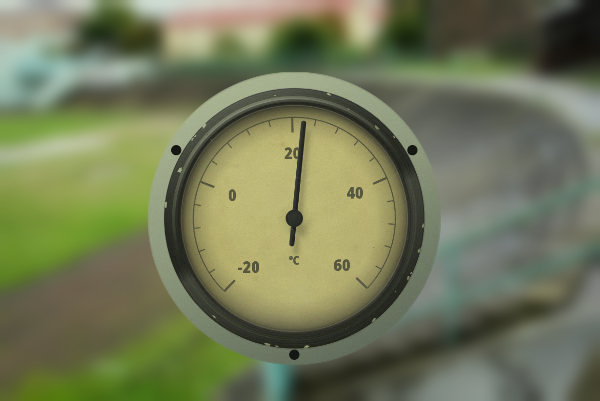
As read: 22 °C
